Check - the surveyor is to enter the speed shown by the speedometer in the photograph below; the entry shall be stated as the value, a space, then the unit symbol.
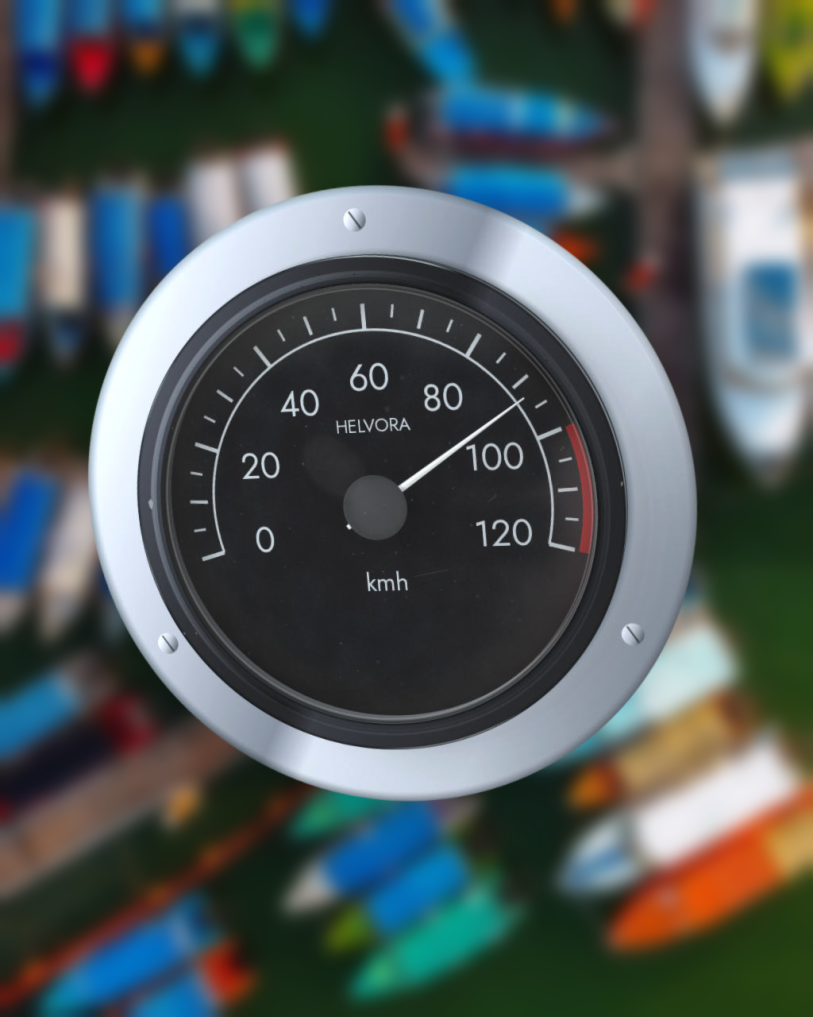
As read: 92.5 km/h
